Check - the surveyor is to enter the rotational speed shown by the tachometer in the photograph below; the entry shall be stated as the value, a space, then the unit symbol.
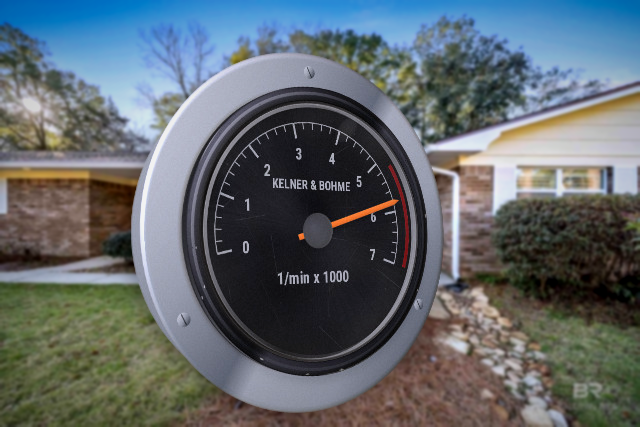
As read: 5800 rpm
